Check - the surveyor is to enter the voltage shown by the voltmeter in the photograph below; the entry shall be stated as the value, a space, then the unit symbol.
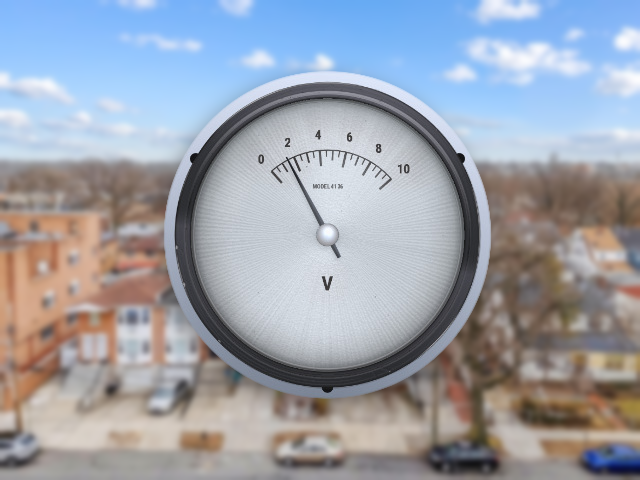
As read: 1.5 V
